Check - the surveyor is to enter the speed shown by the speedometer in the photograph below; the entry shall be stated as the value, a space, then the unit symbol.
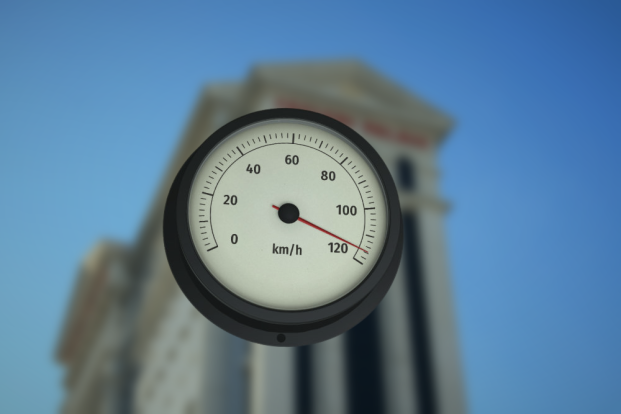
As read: 116 km/h
